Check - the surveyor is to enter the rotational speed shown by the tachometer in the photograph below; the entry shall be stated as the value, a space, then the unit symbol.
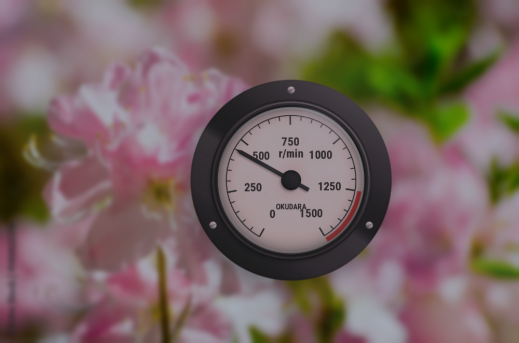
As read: 450 rpm
